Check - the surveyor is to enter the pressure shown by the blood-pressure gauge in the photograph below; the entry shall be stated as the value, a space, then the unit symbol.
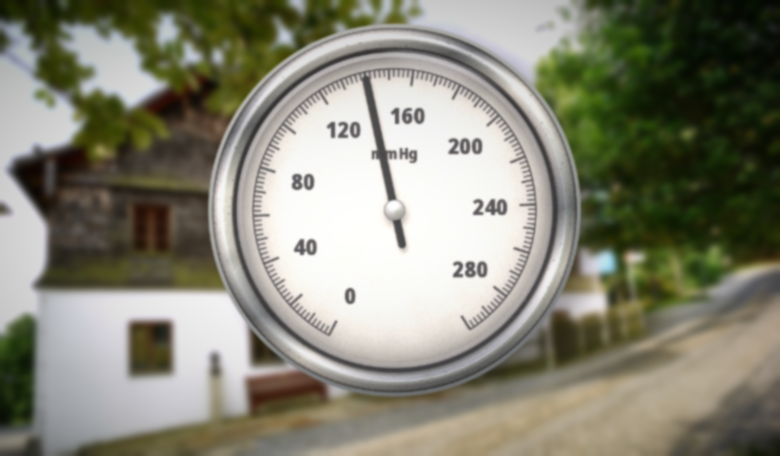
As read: 140 mmHg
